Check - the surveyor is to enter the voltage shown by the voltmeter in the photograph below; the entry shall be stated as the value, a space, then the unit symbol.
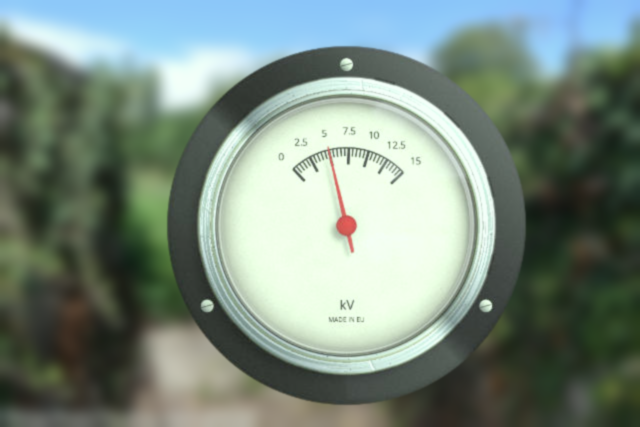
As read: 5 kV
